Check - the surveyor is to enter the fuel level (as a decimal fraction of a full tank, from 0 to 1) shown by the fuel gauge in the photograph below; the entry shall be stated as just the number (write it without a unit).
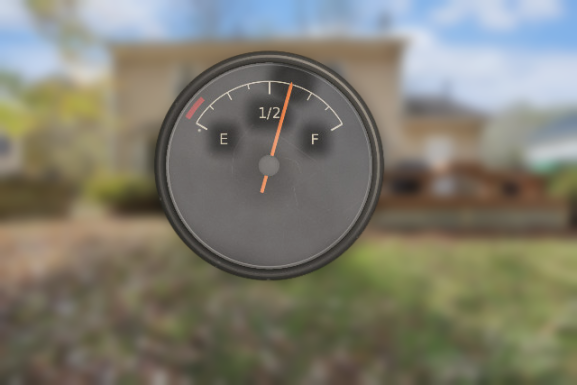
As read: 0.625
